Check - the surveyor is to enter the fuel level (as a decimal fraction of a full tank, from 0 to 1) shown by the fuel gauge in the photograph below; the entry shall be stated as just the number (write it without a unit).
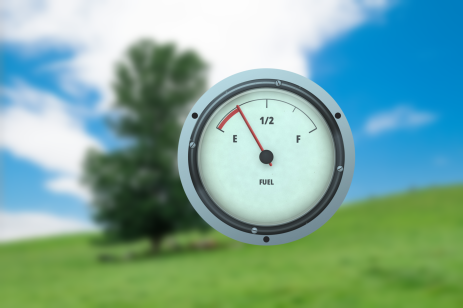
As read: 0.25
